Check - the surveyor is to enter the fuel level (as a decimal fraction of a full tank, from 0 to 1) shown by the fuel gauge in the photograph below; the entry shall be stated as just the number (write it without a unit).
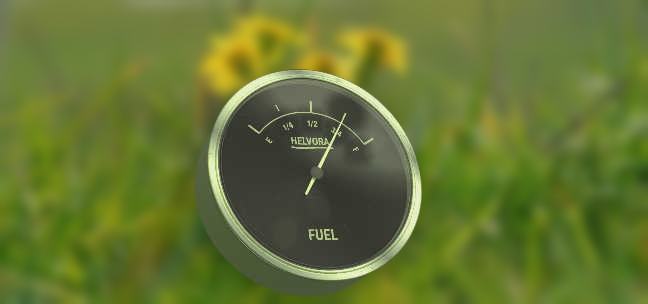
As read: 0.75
